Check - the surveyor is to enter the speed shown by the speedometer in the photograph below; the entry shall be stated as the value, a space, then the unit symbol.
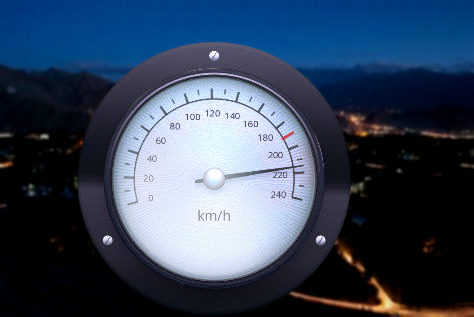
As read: 215 km/h
